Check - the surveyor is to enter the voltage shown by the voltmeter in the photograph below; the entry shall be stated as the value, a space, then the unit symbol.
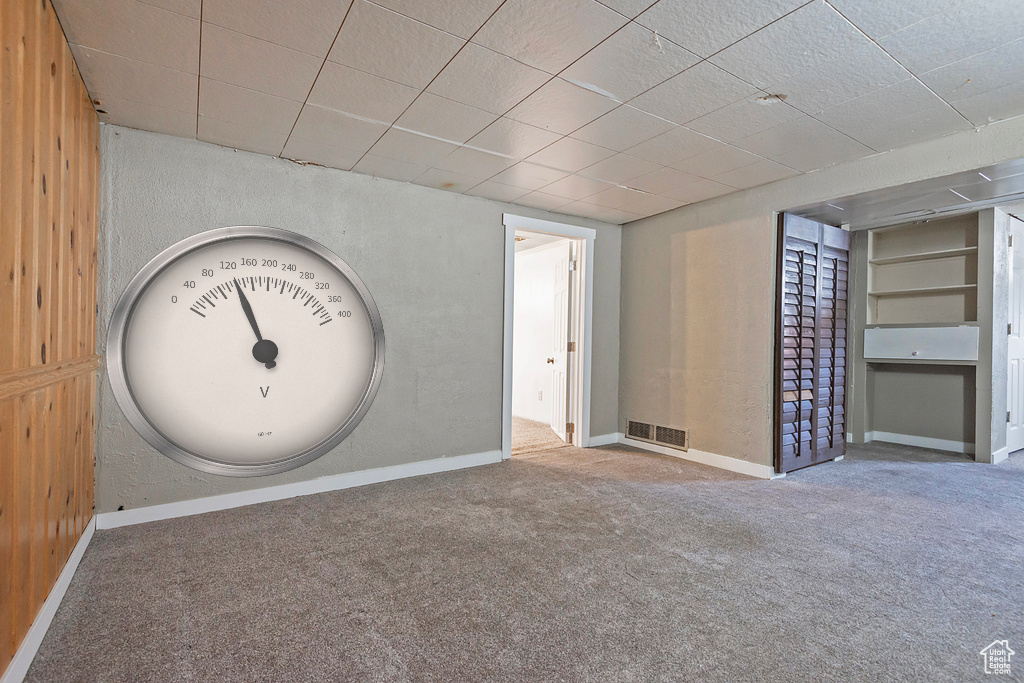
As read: 120 V
